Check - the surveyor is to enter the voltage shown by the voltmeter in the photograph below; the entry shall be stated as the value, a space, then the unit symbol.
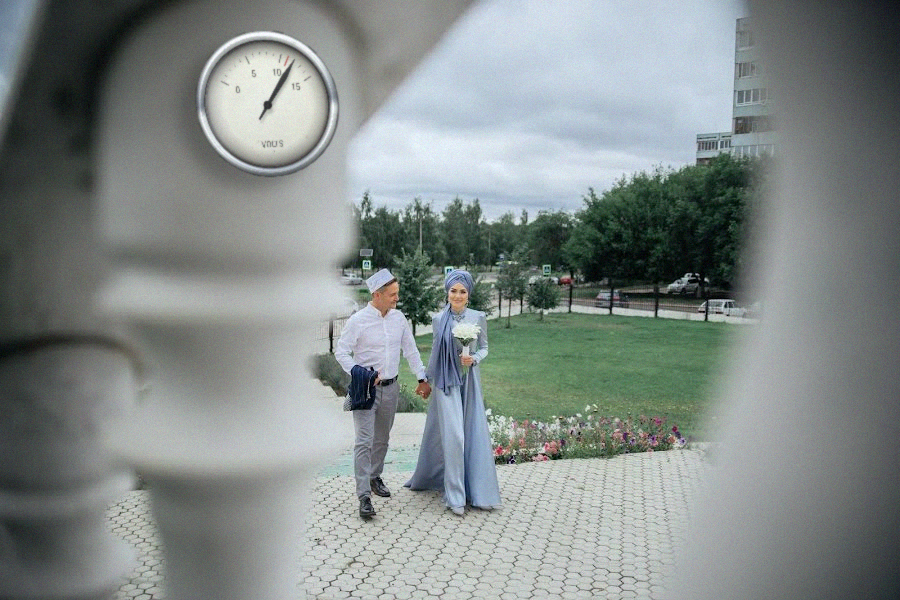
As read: 12 V
